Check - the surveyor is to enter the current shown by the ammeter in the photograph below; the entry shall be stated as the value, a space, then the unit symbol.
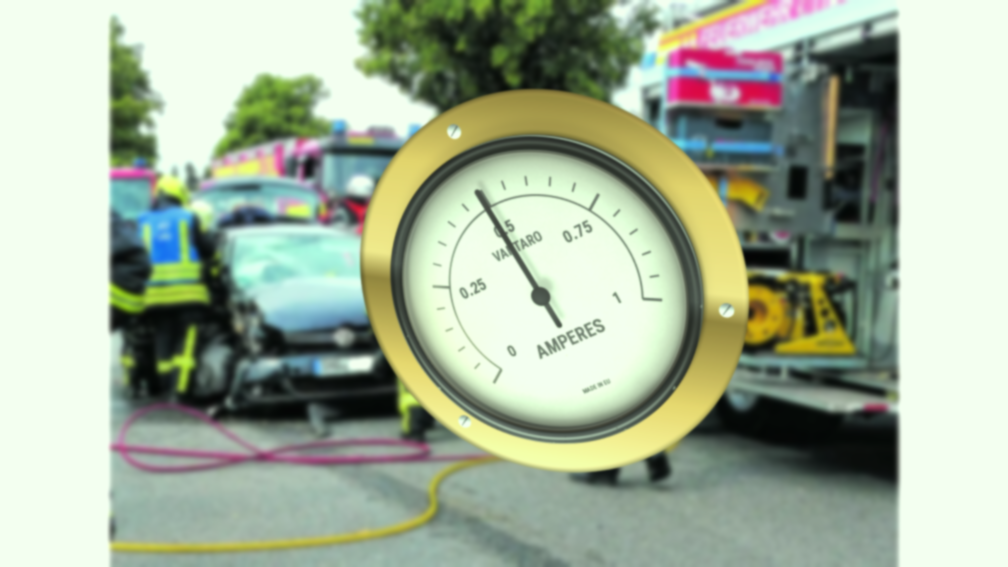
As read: 0.5 A
